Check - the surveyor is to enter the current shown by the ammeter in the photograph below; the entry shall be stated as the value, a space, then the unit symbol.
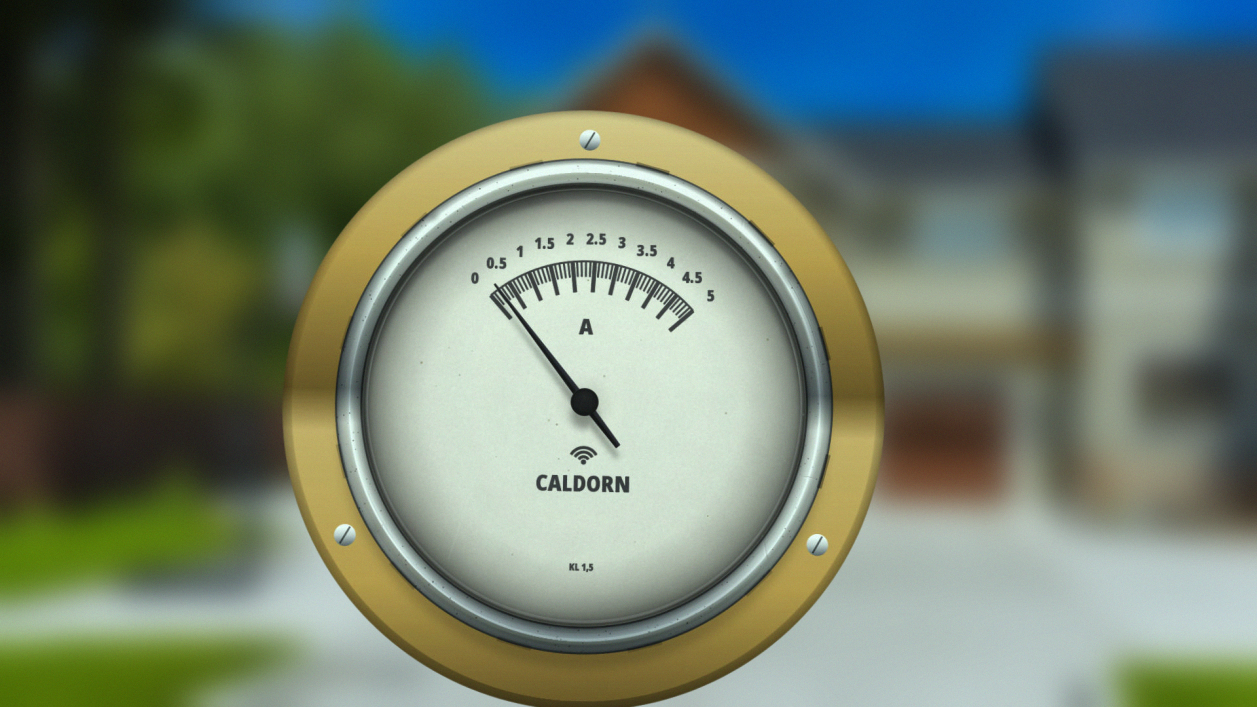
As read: 0.2 A
